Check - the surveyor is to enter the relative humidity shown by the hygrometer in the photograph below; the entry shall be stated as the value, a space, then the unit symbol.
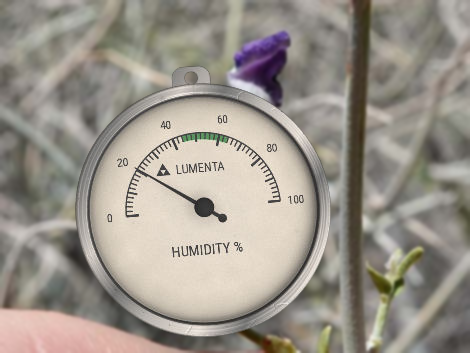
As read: 20 %
